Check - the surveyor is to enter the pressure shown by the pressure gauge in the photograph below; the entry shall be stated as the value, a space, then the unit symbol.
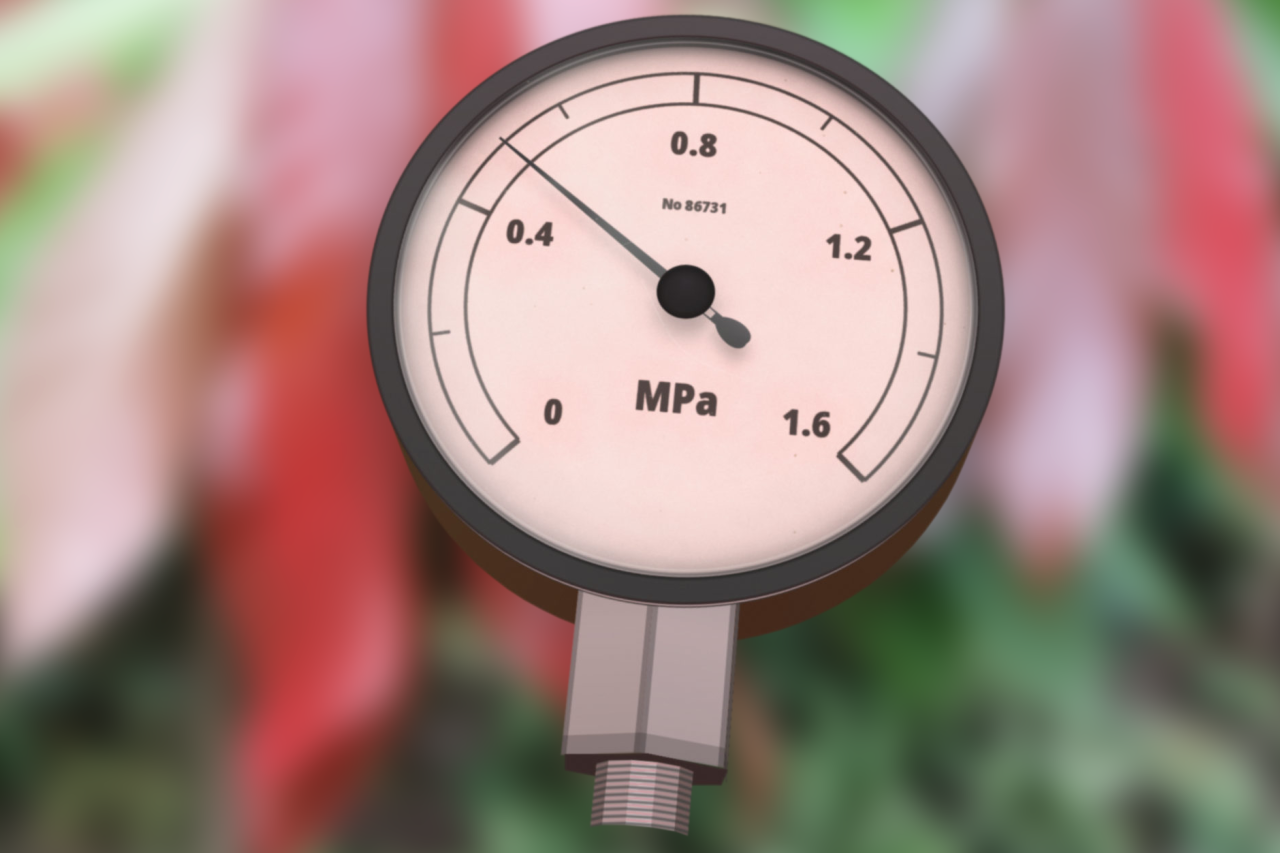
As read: 0.5 MPa
